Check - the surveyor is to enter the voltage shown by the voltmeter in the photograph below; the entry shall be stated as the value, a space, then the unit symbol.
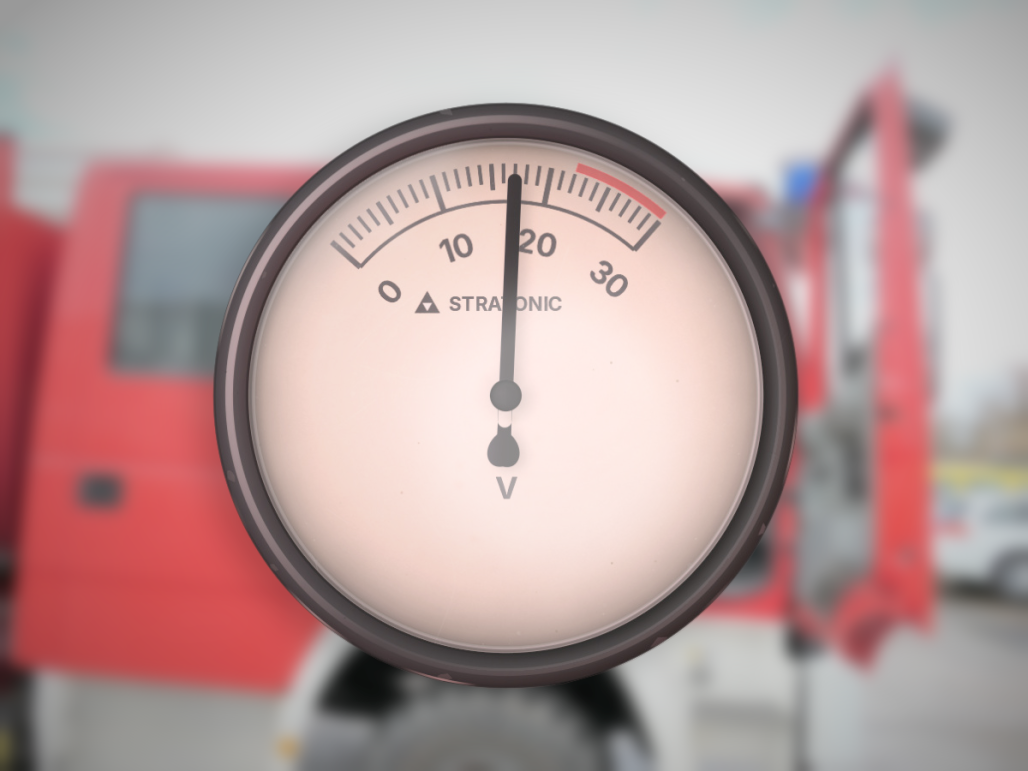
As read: 17 V
